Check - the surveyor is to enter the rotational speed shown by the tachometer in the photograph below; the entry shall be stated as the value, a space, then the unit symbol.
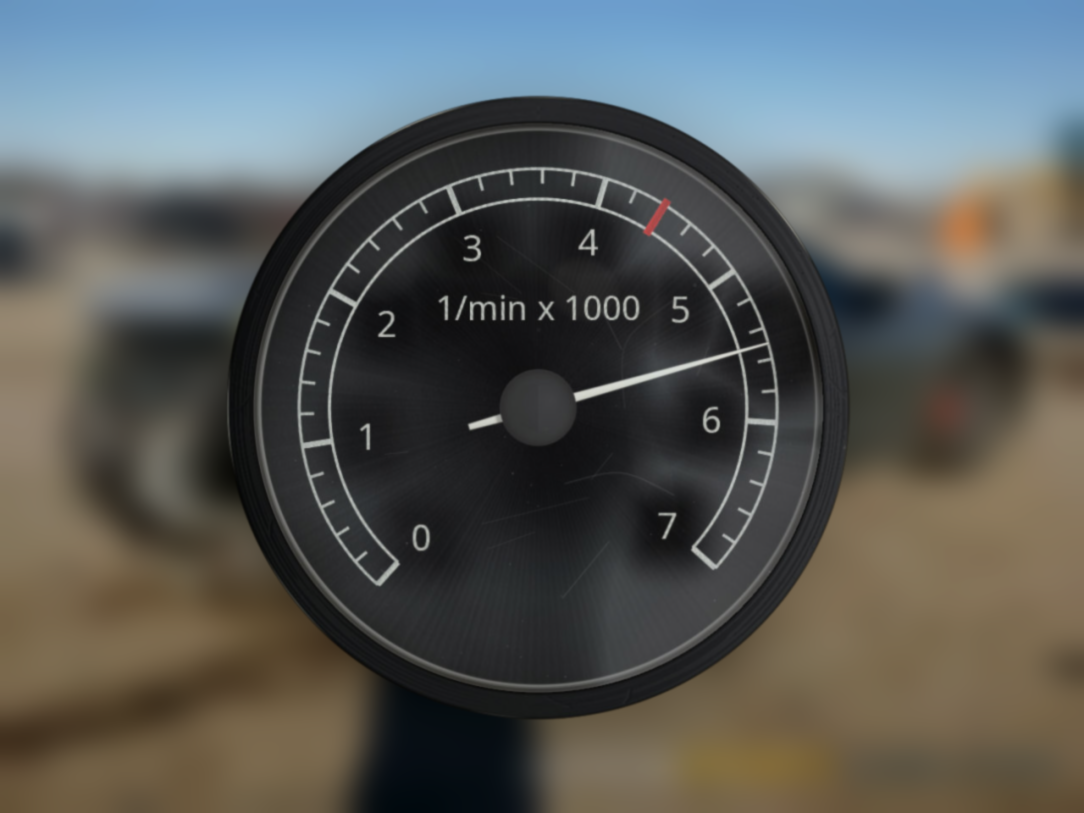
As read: 5500 rpm
